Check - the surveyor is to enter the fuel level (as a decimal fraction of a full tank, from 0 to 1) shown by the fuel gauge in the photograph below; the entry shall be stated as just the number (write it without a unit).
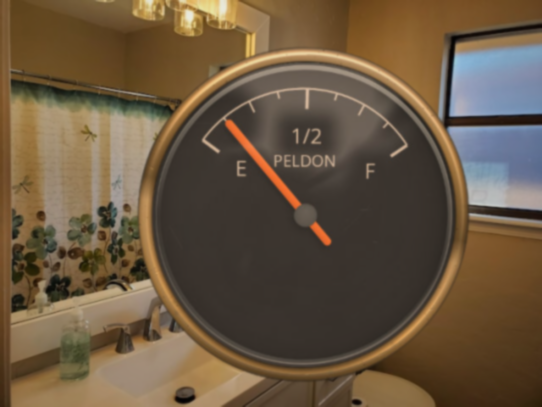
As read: 0.125
